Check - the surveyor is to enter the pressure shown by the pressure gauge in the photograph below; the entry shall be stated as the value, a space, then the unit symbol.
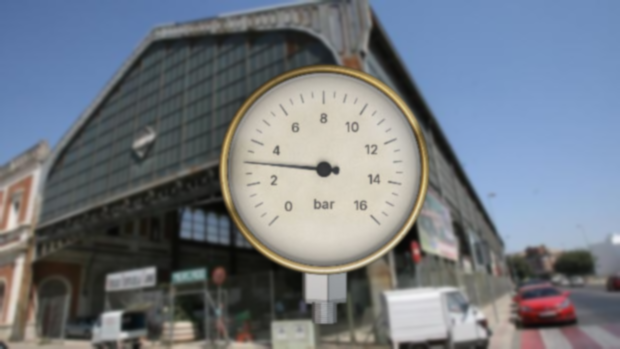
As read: 3 bar
